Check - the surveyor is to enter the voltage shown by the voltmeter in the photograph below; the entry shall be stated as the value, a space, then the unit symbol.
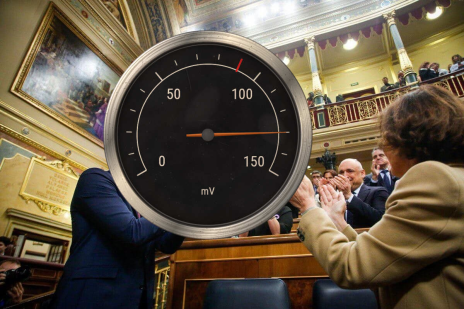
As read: 130 mV
